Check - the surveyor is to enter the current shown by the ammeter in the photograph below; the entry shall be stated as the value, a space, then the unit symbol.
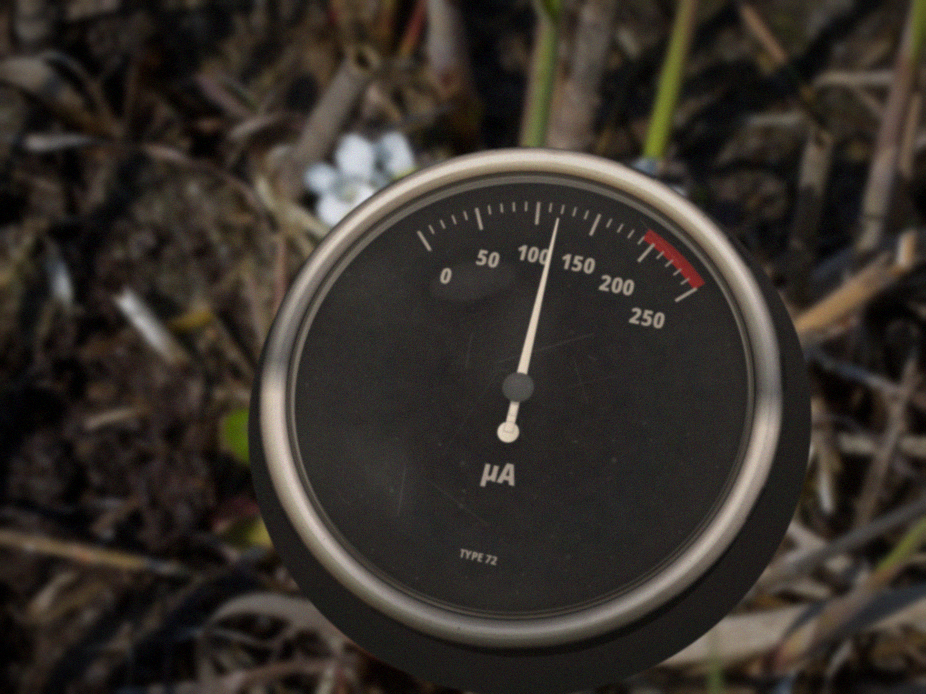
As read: 120 µA
